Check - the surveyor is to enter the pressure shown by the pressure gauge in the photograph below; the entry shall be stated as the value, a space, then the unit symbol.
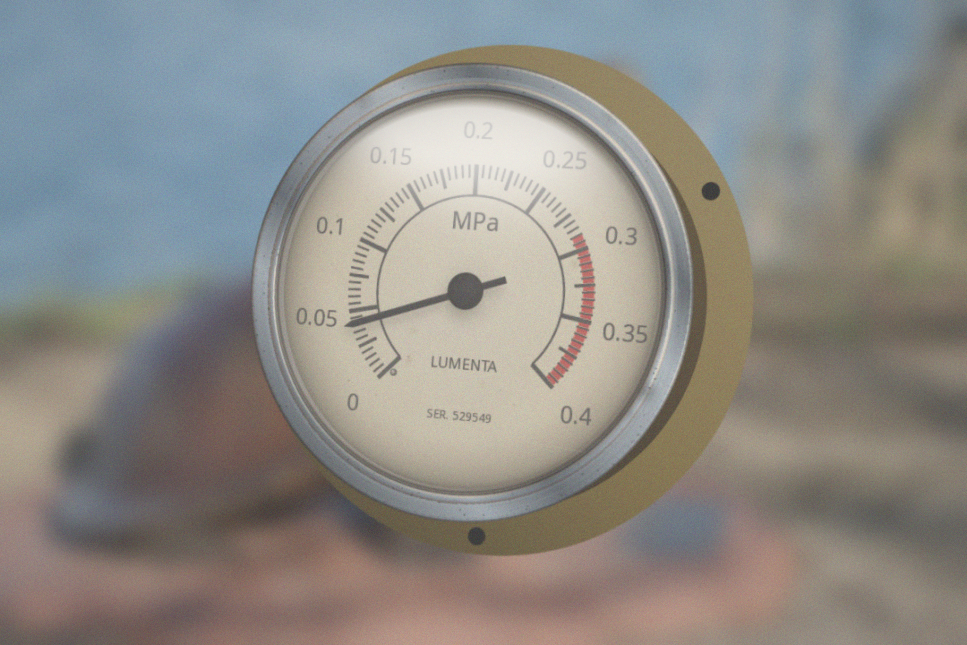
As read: 0.04 MPa
